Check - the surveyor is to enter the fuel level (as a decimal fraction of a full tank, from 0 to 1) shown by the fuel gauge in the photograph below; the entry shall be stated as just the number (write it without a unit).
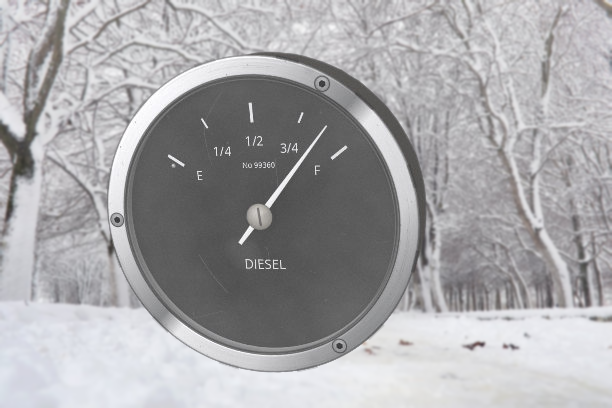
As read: 0.875
